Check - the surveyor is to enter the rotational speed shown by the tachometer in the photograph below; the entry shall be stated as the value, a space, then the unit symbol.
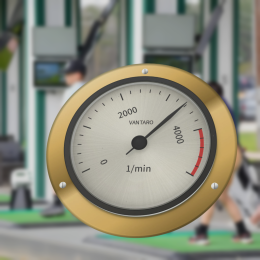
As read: 3400 rpm
